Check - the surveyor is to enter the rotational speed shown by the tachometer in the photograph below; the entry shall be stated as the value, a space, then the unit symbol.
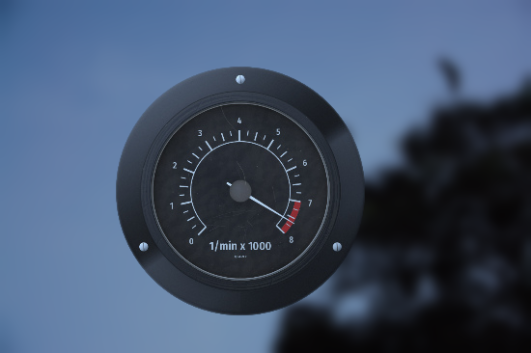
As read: 7625 rpm
